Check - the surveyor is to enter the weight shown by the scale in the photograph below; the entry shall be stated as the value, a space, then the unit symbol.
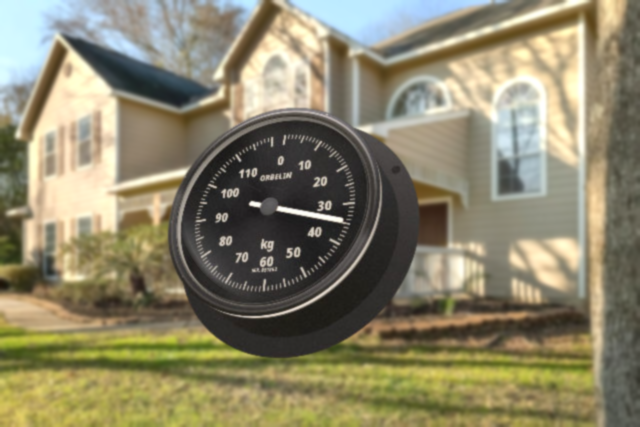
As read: 35 kg
